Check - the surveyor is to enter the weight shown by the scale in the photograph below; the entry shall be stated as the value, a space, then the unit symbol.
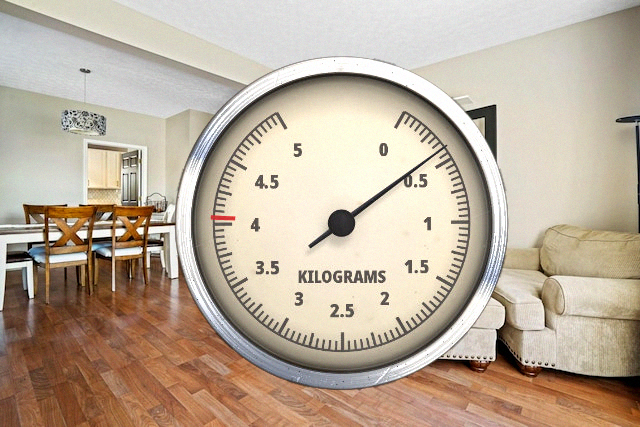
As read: 0.4 kg
